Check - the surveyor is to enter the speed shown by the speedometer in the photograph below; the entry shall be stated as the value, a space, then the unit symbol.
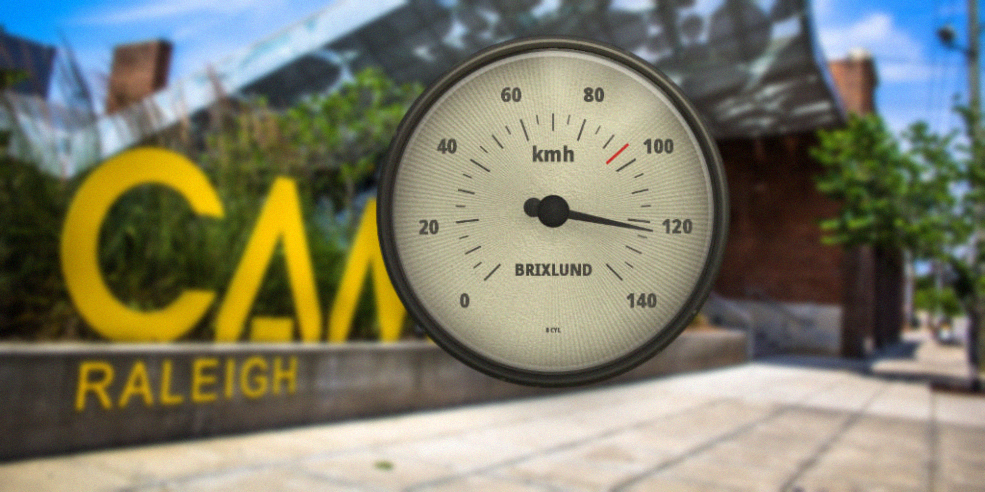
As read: 122.5 km/h
